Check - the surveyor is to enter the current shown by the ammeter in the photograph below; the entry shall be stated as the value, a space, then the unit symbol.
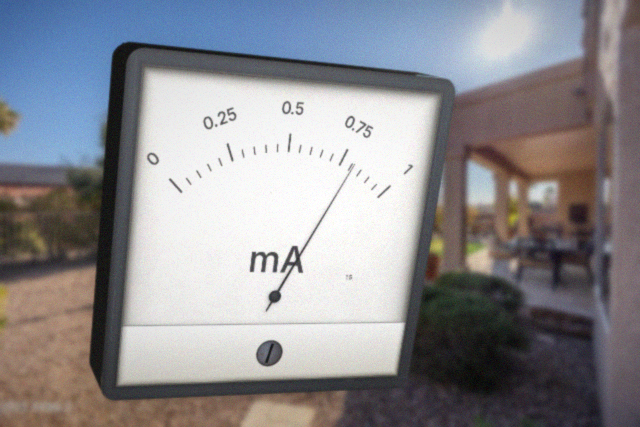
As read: 0.8 mA
